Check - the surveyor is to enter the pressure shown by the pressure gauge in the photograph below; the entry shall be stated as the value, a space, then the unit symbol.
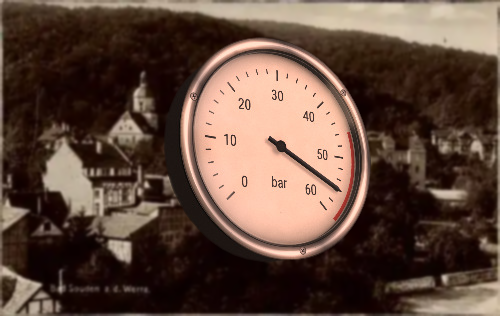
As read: 56 bar
